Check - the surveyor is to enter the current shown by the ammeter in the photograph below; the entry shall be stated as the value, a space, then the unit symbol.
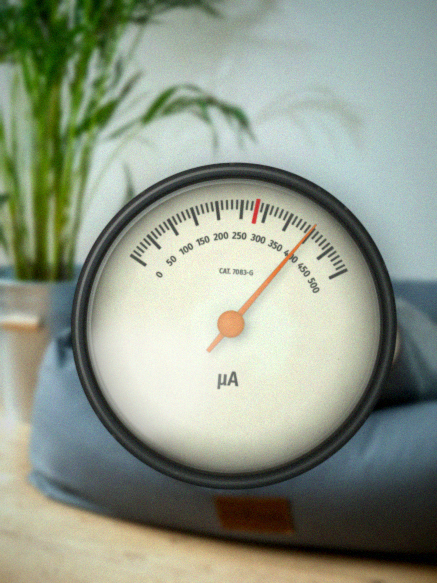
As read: 400 µA
